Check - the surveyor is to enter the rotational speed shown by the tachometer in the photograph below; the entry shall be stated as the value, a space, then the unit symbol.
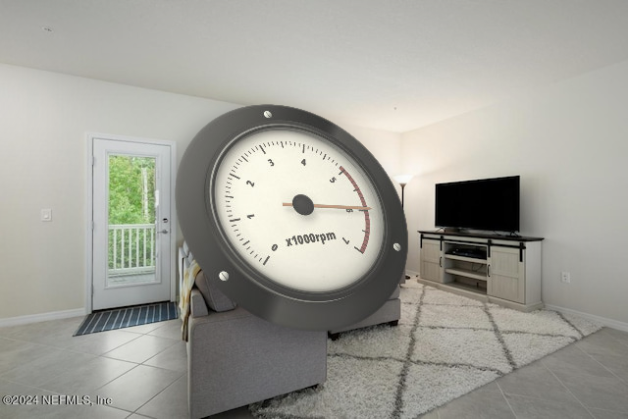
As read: 6000 rpm
